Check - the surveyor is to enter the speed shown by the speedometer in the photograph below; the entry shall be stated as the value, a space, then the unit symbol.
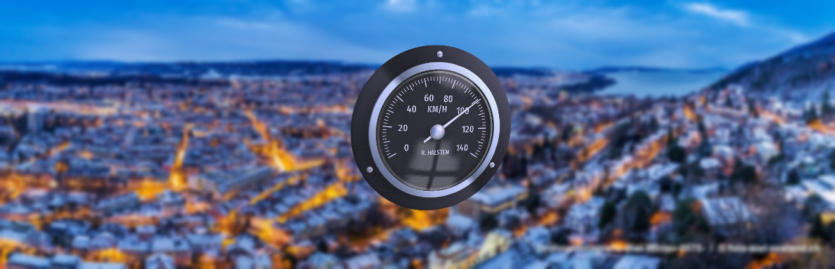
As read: 100 km/h
